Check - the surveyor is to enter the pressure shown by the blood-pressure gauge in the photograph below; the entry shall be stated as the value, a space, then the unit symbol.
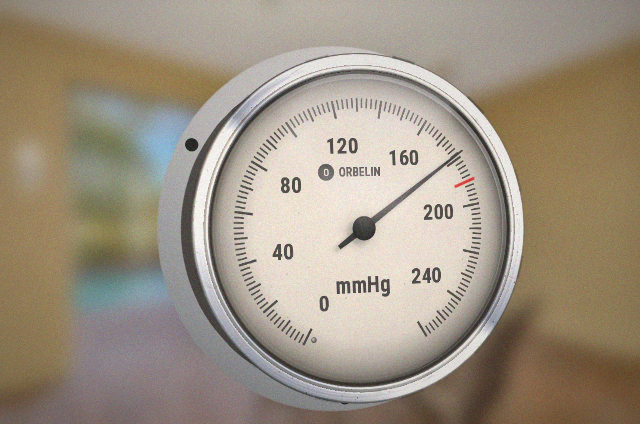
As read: 178 mmHg
